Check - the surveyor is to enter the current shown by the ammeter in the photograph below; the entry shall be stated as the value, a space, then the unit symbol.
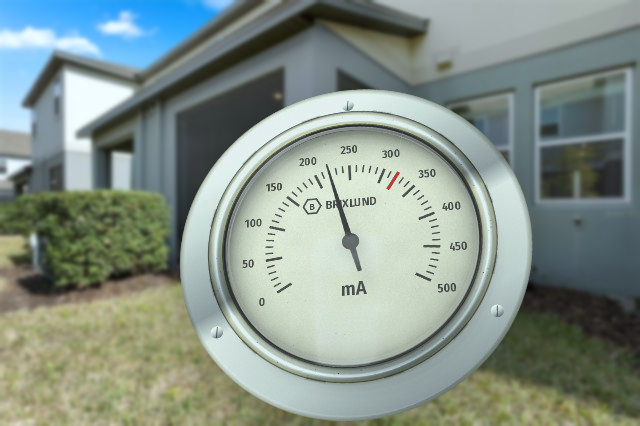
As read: 220 mA
